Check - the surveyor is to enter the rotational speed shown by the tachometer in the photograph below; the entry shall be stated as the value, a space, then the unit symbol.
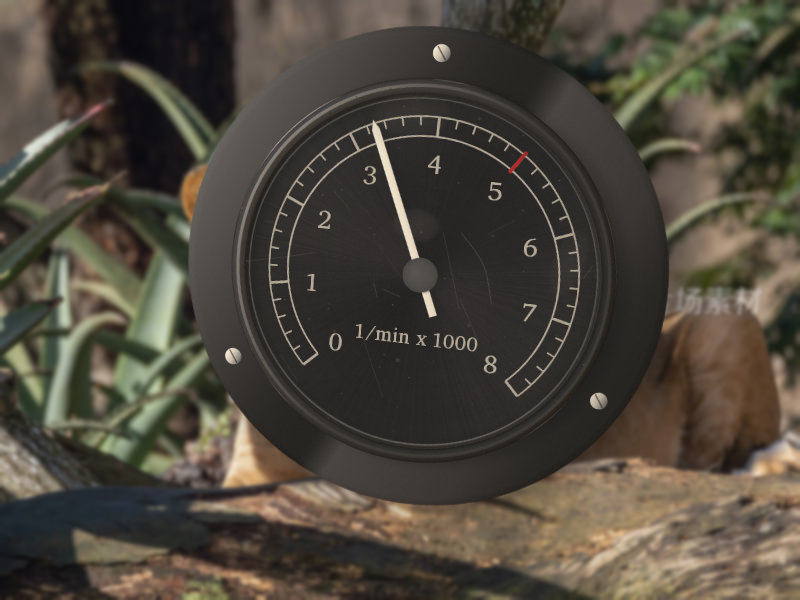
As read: 3300 rpm
